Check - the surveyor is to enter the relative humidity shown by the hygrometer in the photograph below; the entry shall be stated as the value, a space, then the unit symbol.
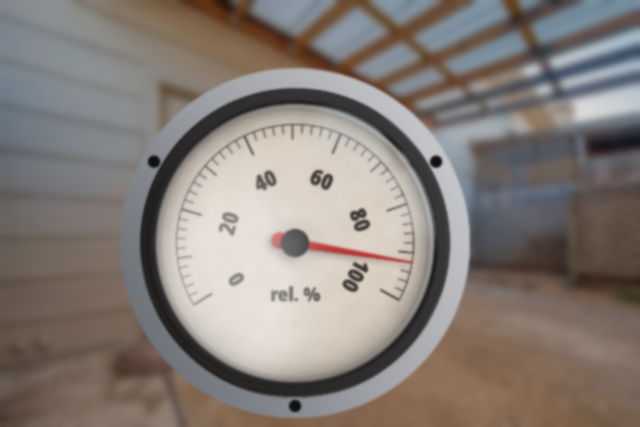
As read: 92 %
